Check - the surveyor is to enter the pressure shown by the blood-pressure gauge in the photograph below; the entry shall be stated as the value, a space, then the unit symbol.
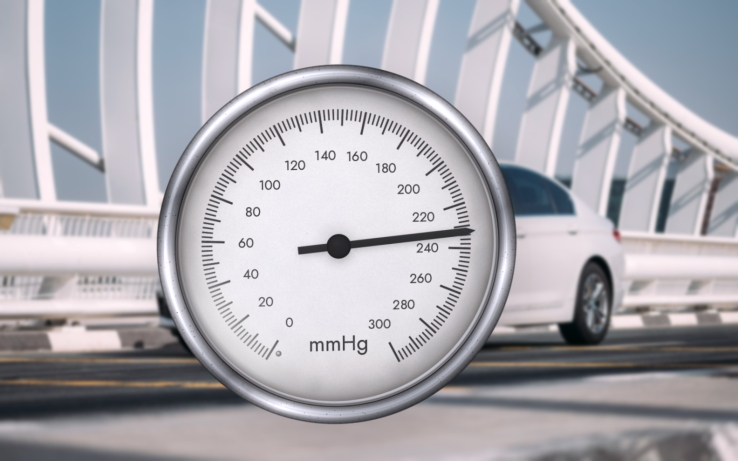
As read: 232 mmHg
